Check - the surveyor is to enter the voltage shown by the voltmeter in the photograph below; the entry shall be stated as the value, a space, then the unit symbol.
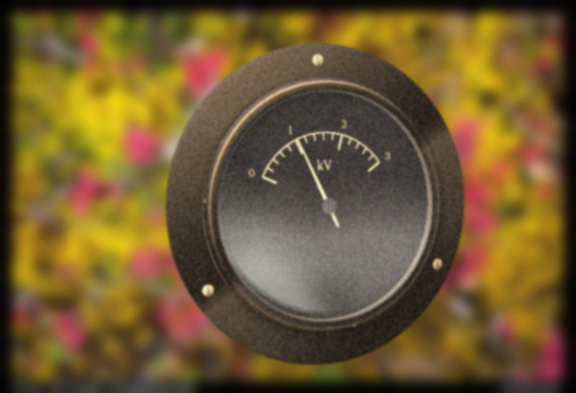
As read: 1 kV
